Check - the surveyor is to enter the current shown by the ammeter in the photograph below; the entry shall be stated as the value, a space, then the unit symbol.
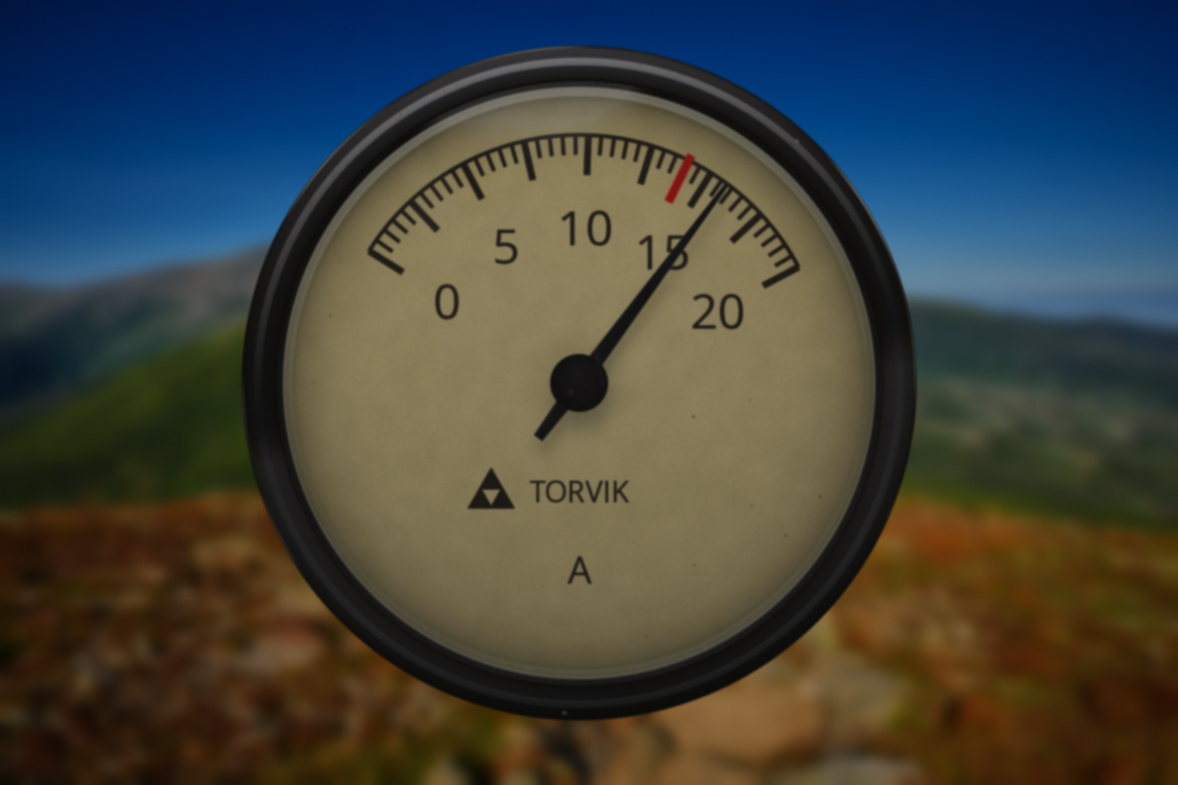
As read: 15.75 A
